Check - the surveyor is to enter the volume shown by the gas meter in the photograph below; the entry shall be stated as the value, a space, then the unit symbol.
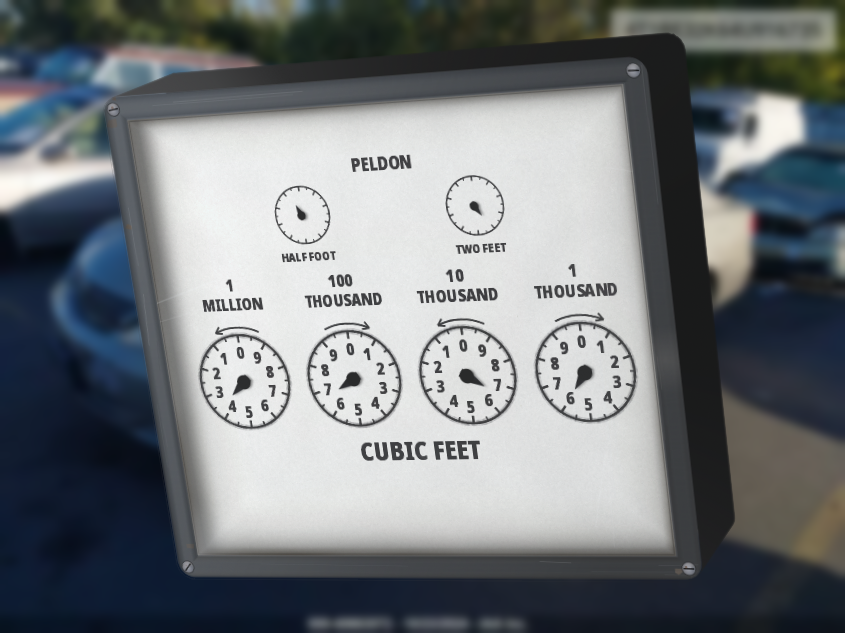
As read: 366600 ft³
